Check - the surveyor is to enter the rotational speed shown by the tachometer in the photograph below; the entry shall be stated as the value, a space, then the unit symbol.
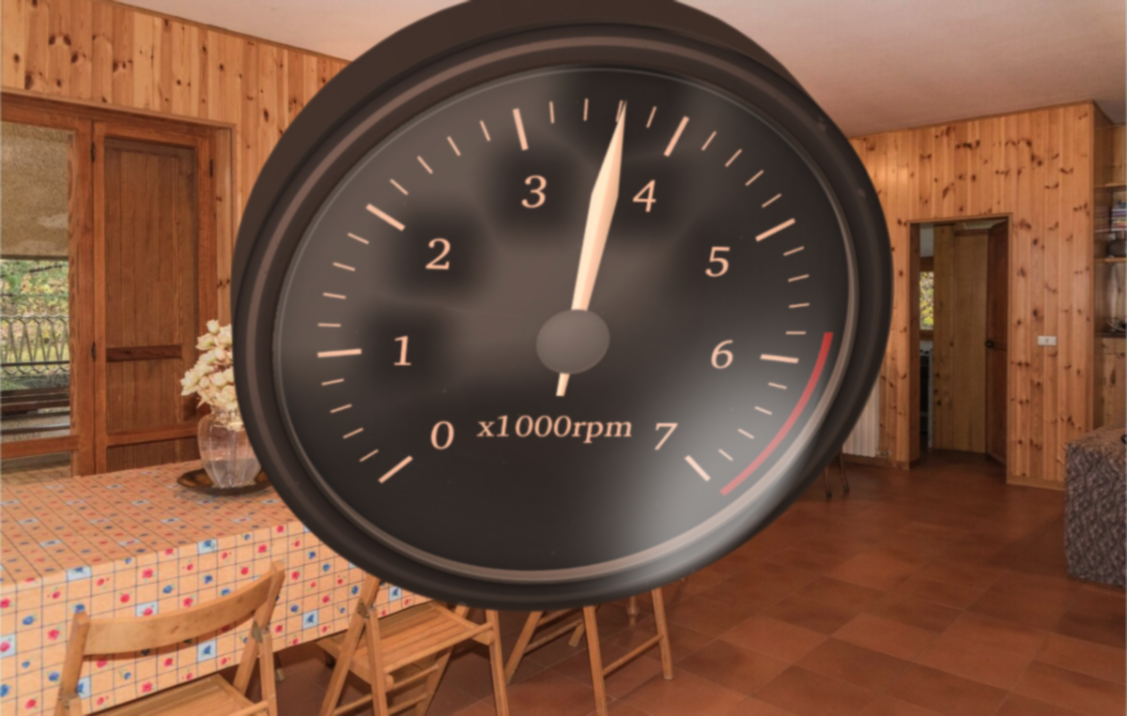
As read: 3600 rpm
